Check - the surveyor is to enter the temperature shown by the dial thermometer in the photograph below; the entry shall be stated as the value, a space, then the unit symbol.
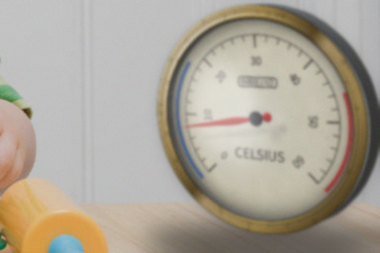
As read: 8 °C
